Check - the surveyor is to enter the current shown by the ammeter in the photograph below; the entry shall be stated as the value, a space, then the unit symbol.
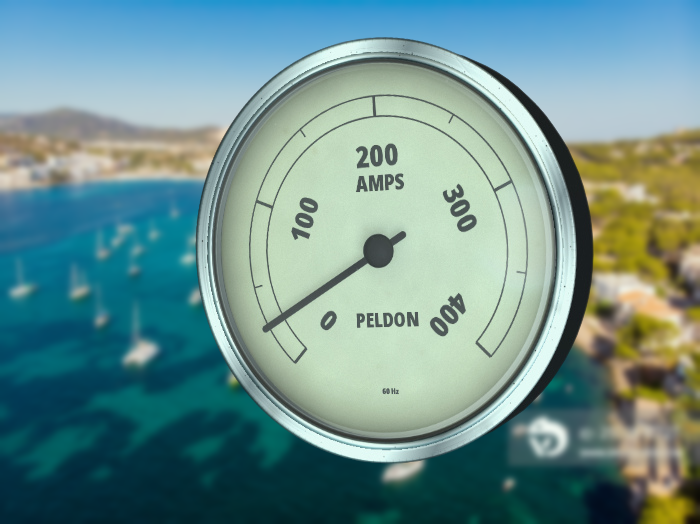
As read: 25 A
